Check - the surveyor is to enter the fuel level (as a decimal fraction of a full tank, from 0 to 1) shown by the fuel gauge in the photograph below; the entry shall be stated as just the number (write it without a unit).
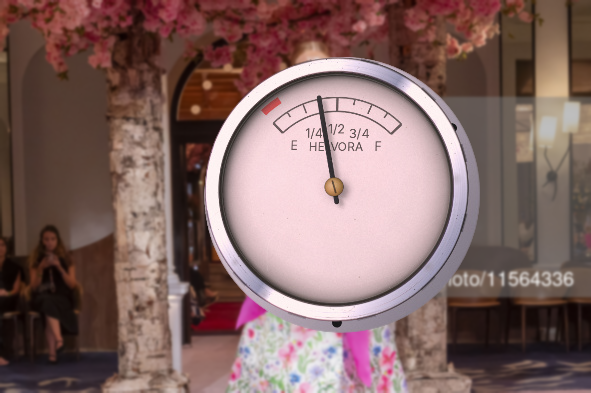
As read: 0.375
